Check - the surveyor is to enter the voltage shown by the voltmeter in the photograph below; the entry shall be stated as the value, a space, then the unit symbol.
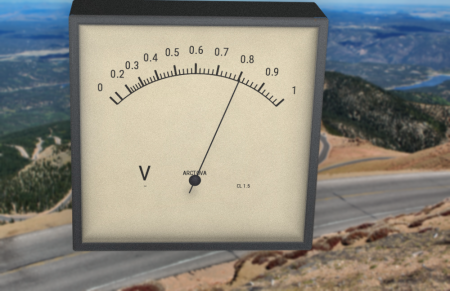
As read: 0.8 V
